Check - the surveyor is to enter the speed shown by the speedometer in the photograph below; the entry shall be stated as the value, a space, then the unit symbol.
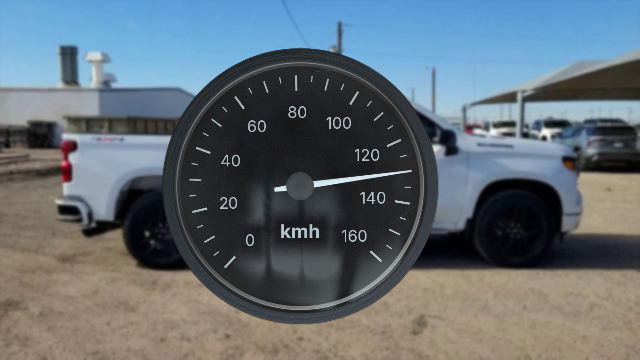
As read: 130 km/h
